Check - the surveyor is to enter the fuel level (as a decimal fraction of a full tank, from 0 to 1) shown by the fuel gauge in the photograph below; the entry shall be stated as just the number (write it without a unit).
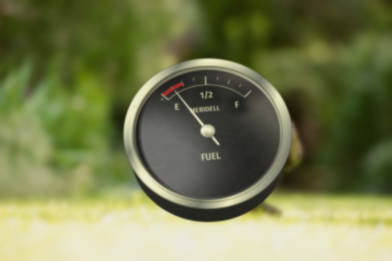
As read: 0.125
